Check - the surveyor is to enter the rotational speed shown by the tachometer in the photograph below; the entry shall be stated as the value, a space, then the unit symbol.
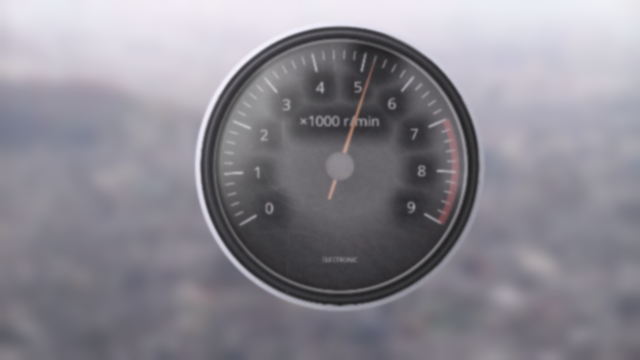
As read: 5200 rpm
